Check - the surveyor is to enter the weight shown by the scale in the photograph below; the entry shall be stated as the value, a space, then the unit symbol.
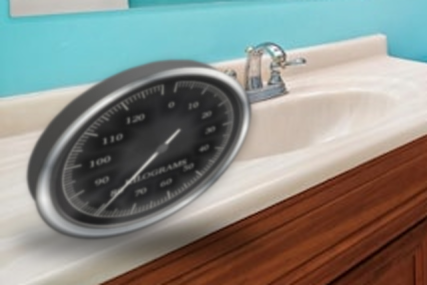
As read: 80 kg
